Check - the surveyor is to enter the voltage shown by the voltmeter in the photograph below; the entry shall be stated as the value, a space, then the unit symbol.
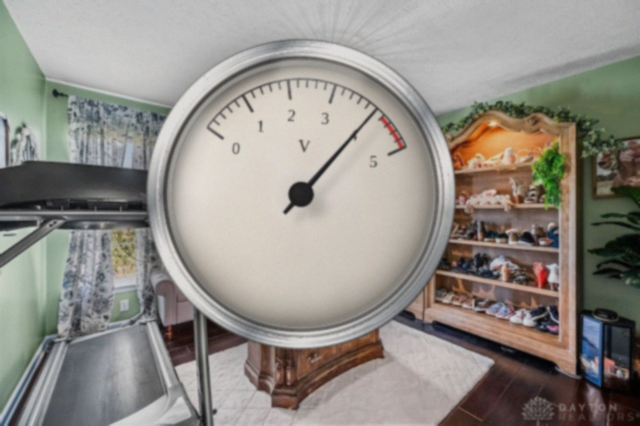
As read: 4 V
